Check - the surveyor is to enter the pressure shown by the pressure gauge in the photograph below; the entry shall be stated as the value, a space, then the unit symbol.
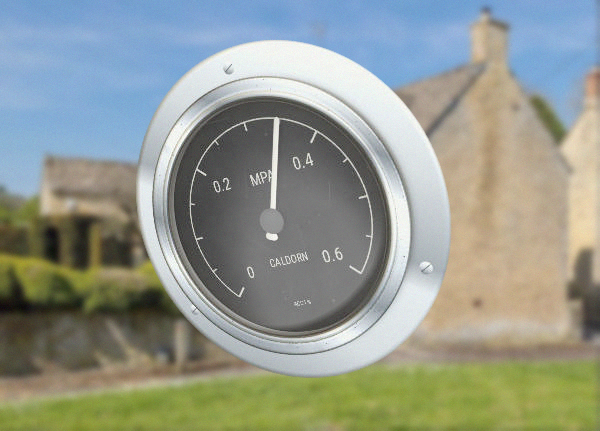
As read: 0.35 MPa
